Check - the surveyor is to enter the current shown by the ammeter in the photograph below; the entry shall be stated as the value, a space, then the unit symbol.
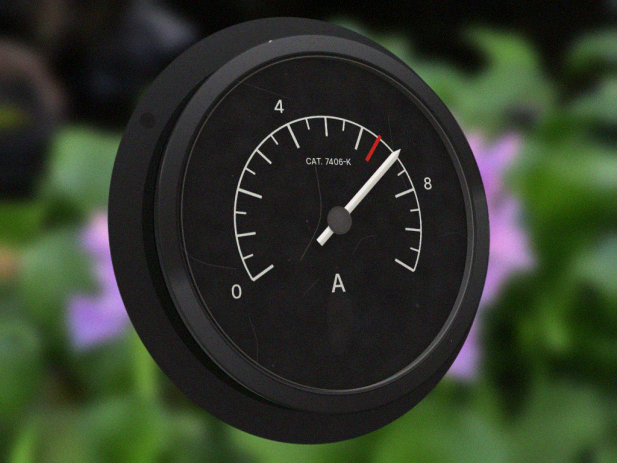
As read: 7 A
